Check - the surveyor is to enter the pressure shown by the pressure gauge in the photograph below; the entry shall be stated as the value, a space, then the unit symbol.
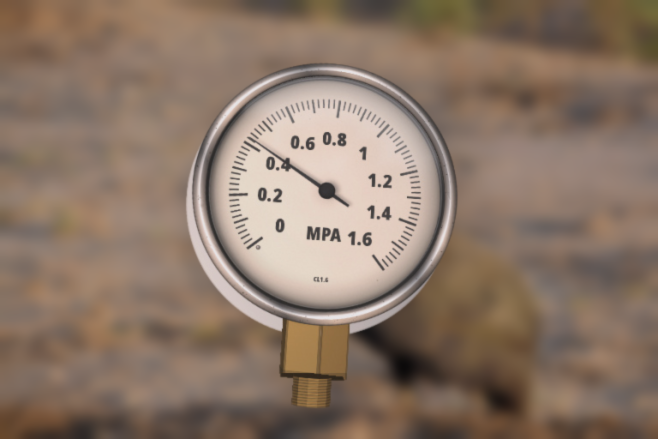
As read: 0.42 MPa
